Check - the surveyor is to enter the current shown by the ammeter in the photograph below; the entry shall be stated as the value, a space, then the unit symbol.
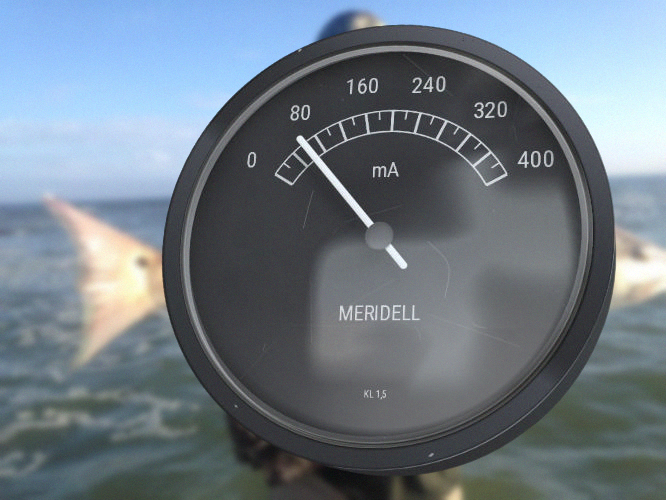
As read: 60 mA
